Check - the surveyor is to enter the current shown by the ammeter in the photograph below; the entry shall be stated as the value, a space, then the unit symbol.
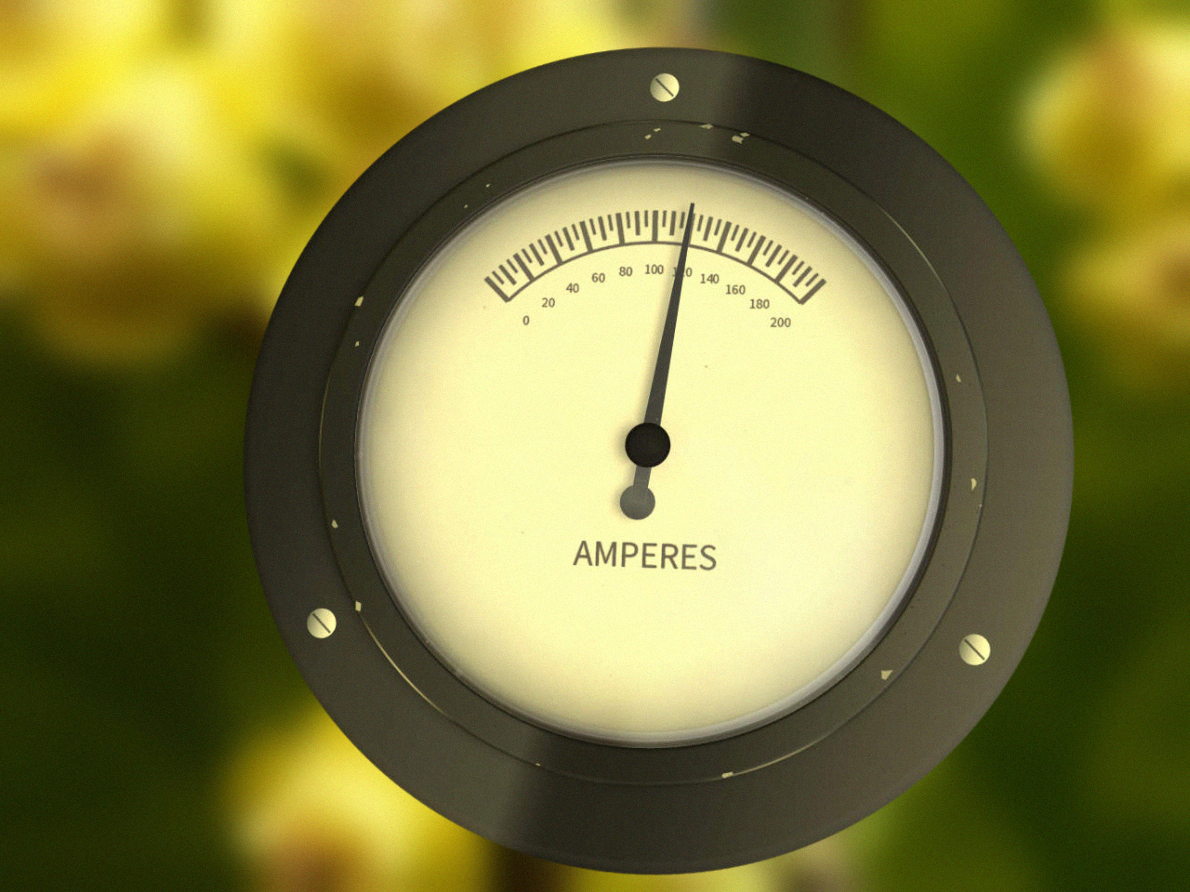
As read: 120 A
